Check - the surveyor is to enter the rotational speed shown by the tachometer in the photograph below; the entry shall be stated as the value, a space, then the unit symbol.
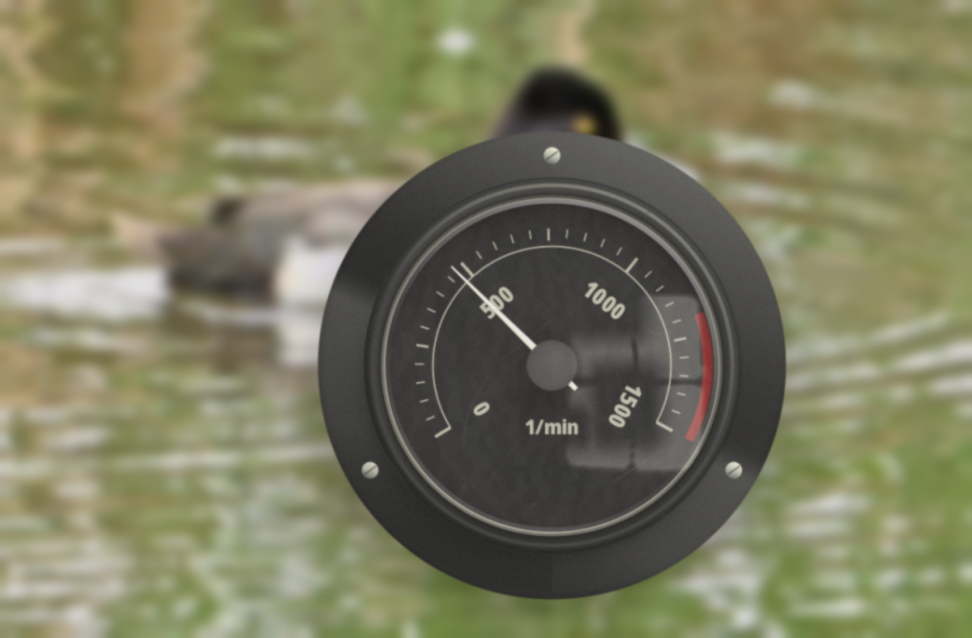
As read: 475 rpm
